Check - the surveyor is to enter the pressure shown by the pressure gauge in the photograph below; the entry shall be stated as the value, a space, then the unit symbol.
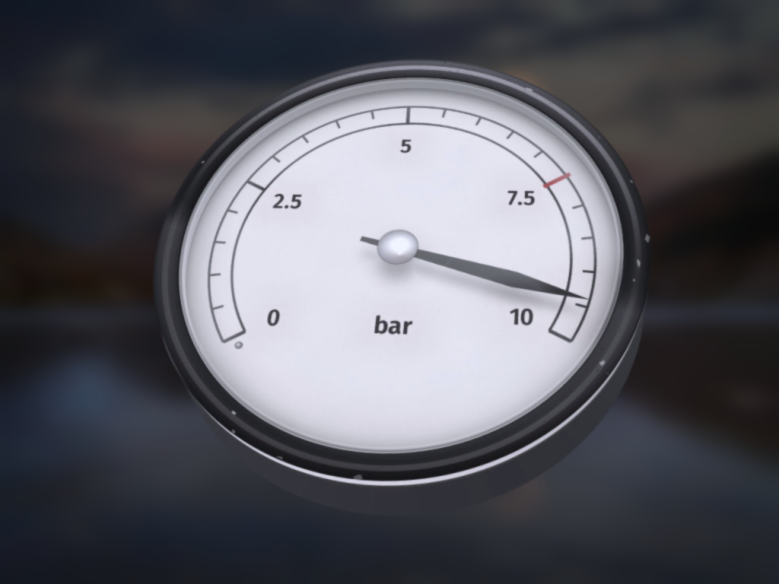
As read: 9.5 bar
